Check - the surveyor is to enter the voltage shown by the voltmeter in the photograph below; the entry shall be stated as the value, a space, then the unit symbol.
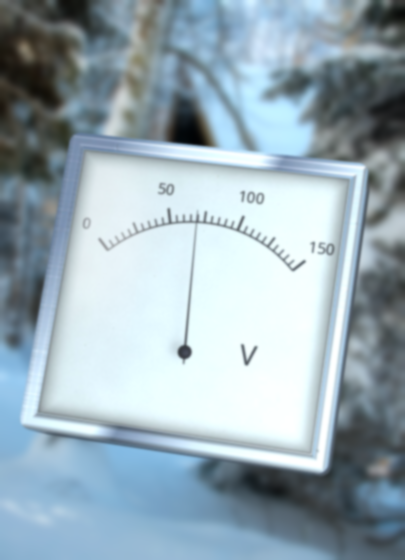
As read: 70 V
